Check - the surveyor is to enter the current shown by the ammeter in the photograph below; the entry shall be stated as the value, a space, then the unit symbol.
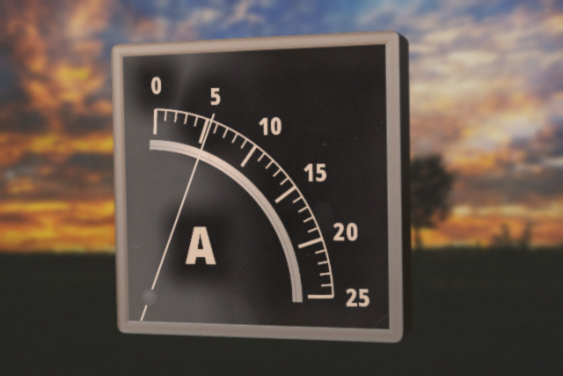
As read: 5.5 A
